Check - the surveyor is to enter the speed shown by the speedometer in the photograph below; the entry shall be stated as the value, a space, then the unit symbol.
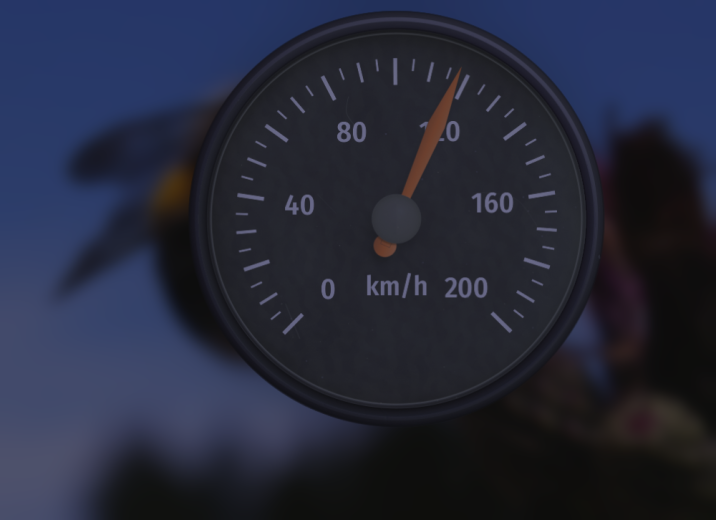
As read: 117.5 km/h
